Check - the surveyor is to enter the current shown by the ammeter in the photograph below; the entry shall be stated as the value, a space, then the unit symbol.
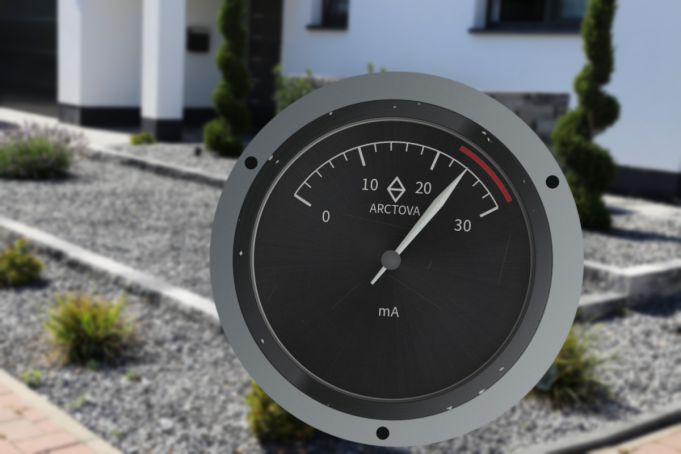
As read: 24 mA
